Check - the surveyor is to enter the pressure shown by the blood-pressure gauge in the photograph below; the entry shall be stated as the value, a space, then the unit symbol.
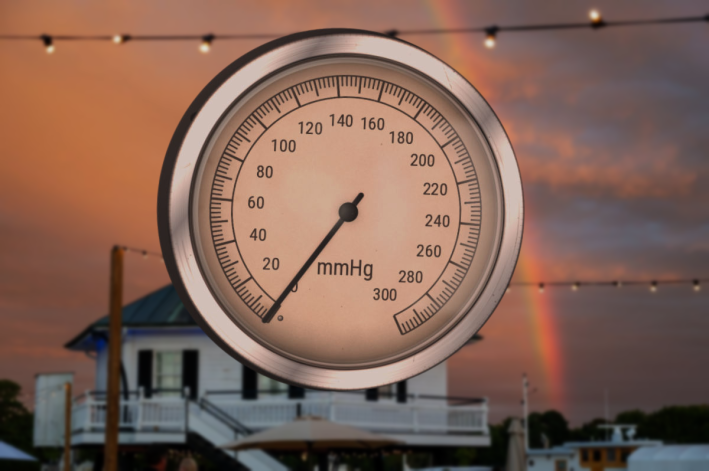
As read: 2 mmHg
